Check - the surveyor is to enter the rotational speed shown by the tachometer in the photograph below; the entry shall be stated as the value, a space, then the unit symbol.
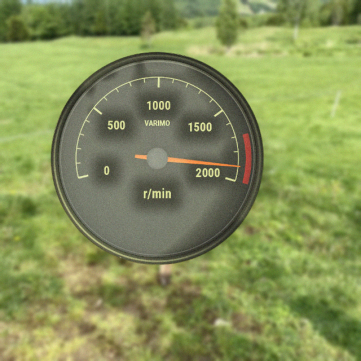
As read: 1900 rpm
